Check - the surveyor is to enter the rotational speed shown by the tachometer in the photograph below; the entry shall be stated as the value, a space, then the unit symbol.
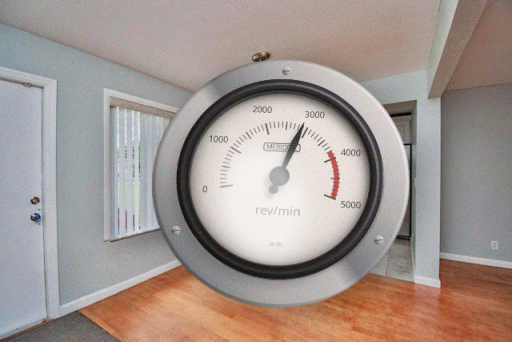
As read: 2900 rpm
